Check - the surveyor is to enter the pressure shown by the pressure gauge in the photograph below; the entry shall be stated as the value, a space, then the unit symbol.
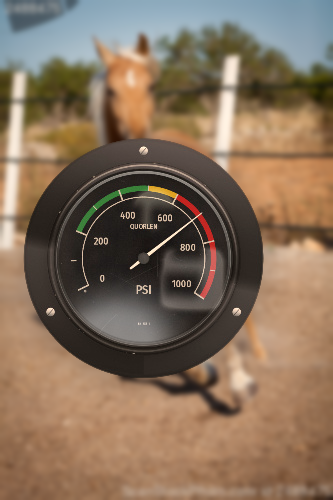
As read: 700 psi
